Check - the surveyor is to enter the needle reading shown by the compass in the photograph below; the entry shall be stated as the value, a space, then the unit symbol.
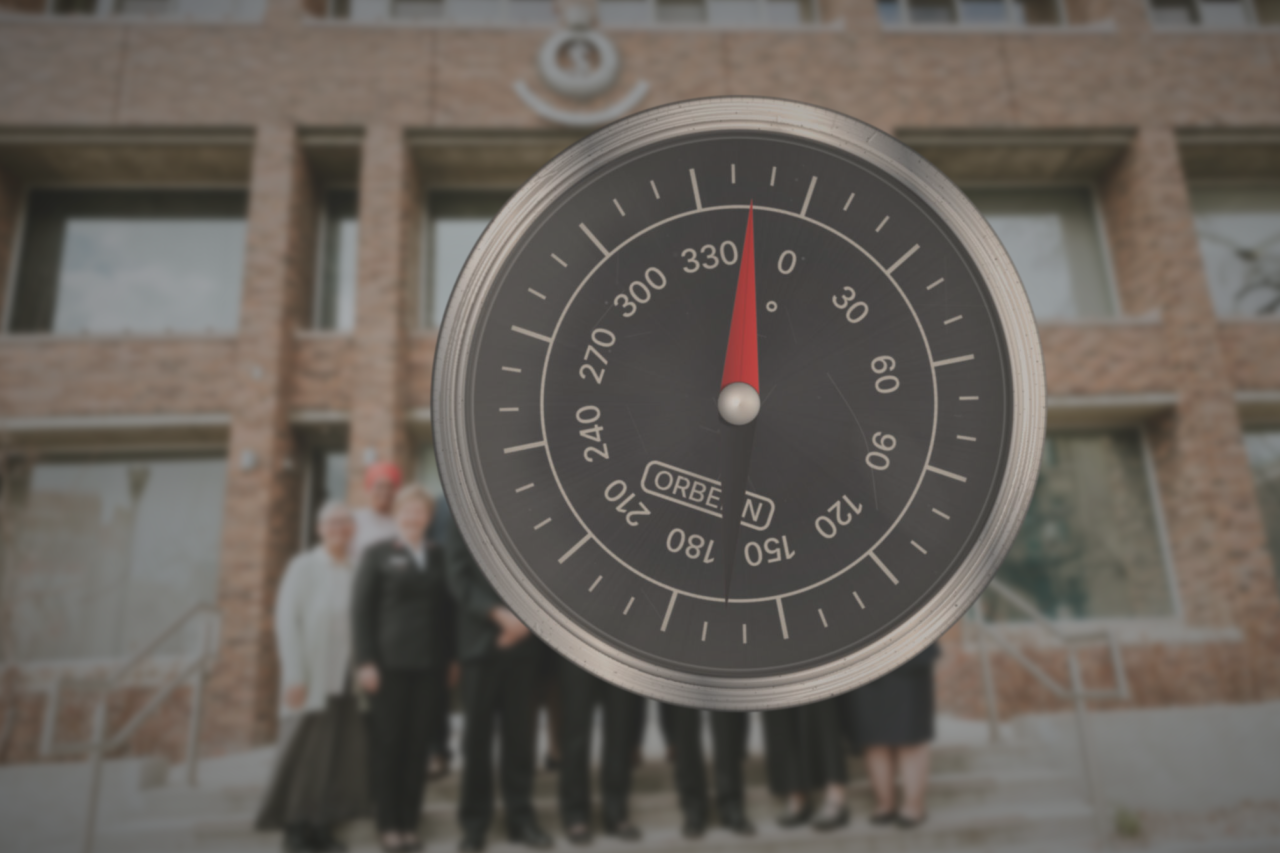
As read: 345 °
